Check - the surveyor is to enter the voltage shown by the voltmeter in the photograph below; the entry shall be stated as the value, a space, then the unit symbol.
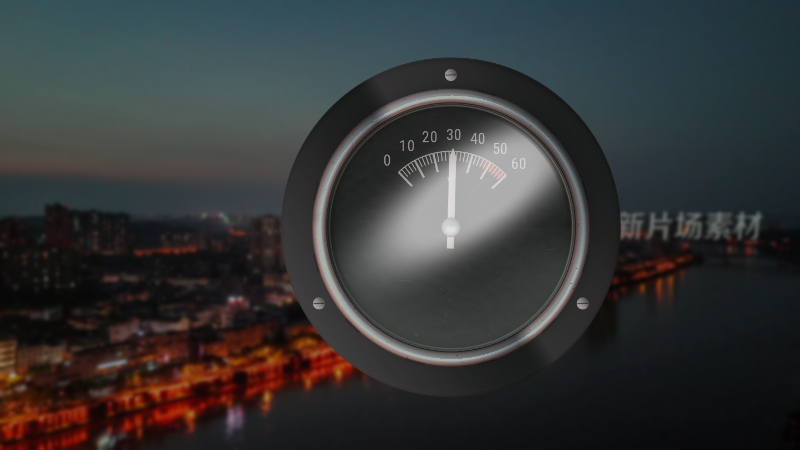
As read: 30 V
